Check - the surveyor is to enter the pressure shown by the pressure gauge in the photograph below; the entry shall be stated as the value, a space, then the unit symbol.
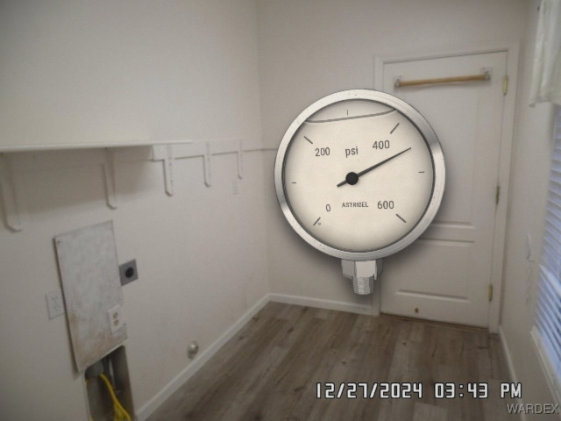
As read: 450 psi
